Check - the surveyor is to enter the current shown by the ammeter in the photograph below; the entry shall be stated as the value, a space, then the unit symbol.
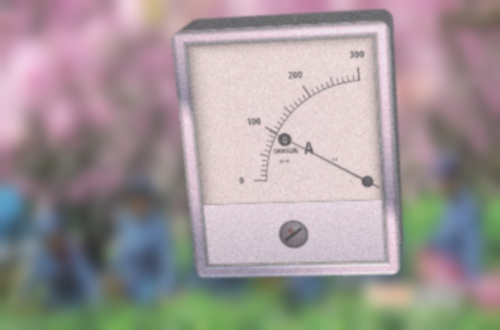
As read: 100 A
